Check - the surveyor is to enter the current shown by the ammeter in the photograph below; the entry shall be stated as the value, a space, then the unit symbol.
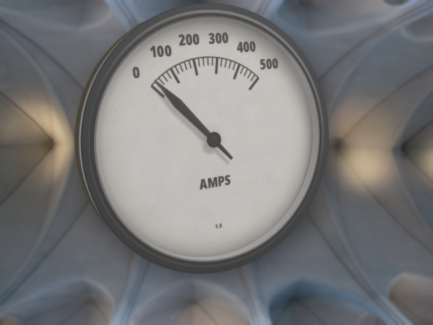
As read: 20 A
